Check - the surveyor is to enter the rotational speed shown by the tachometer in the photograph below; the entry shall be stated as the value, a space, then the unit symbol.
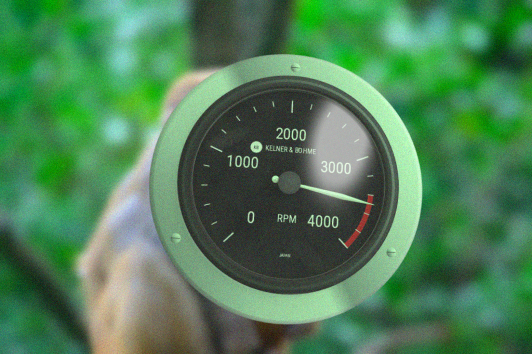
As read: 3500 rpm
